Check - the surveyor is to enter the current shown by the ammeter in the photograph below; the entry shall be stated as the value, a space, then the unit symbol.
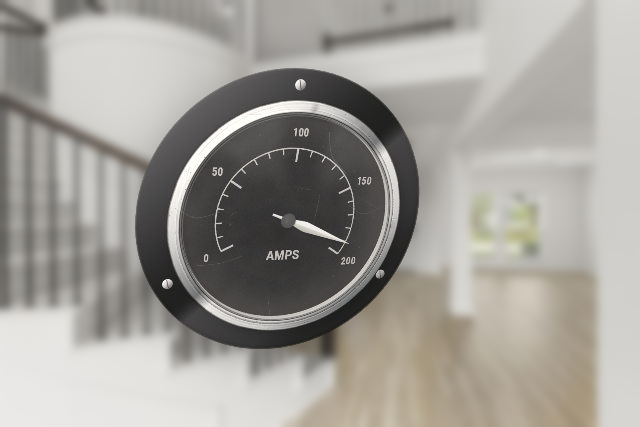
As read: 190 A
